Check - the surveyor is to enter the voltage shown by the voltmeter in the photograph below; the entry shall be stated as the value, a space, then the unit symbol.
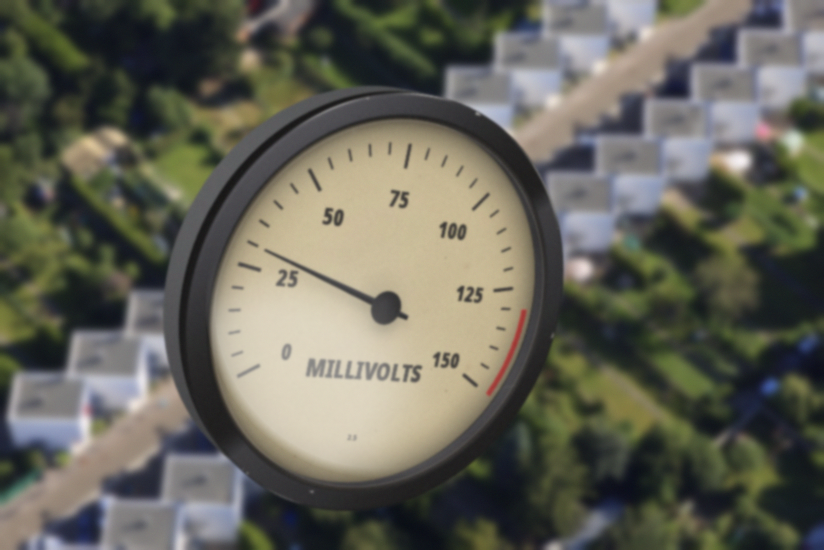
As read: 30 mV
